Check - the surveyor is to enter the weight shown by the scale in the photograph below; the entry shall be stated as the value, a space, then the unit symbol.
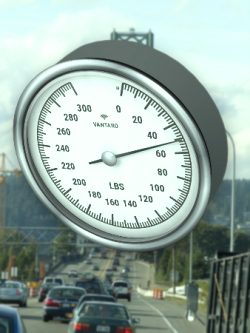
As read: 50 lb
